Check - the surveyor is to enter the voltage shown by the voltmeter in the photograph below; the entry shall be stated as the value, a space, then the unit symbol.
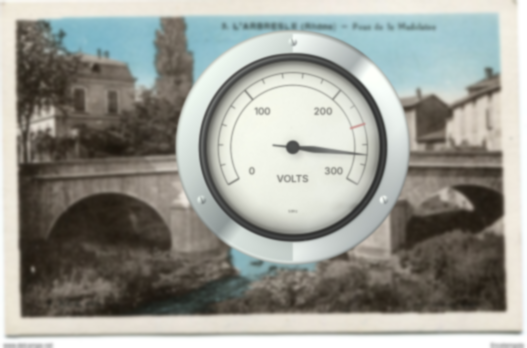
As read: 270 V
